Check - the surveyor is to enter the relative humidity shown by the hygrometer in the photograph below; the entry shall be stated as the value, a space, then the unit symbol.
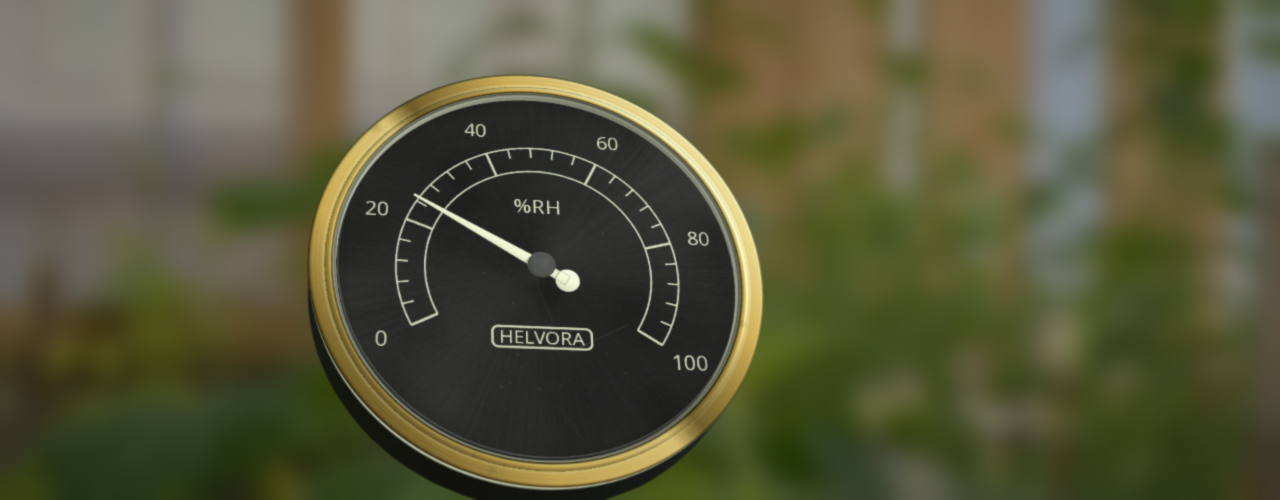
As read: 24 %
